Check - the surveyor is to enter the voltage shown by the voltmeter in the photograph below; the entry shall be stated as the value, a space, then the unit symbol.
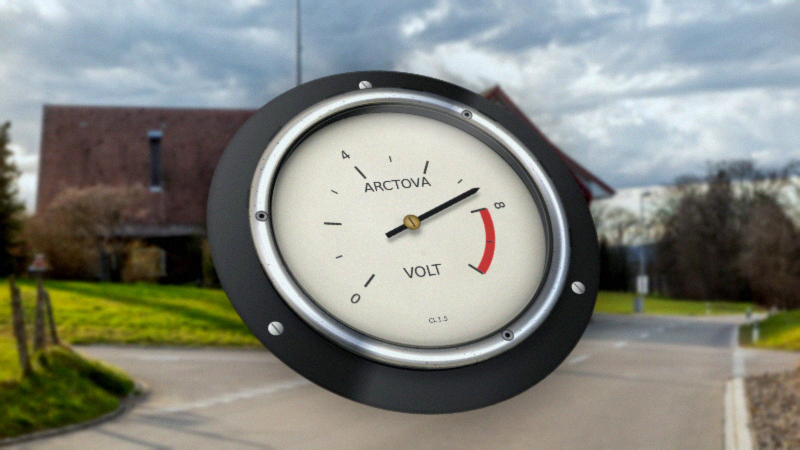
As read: 7.5 V
